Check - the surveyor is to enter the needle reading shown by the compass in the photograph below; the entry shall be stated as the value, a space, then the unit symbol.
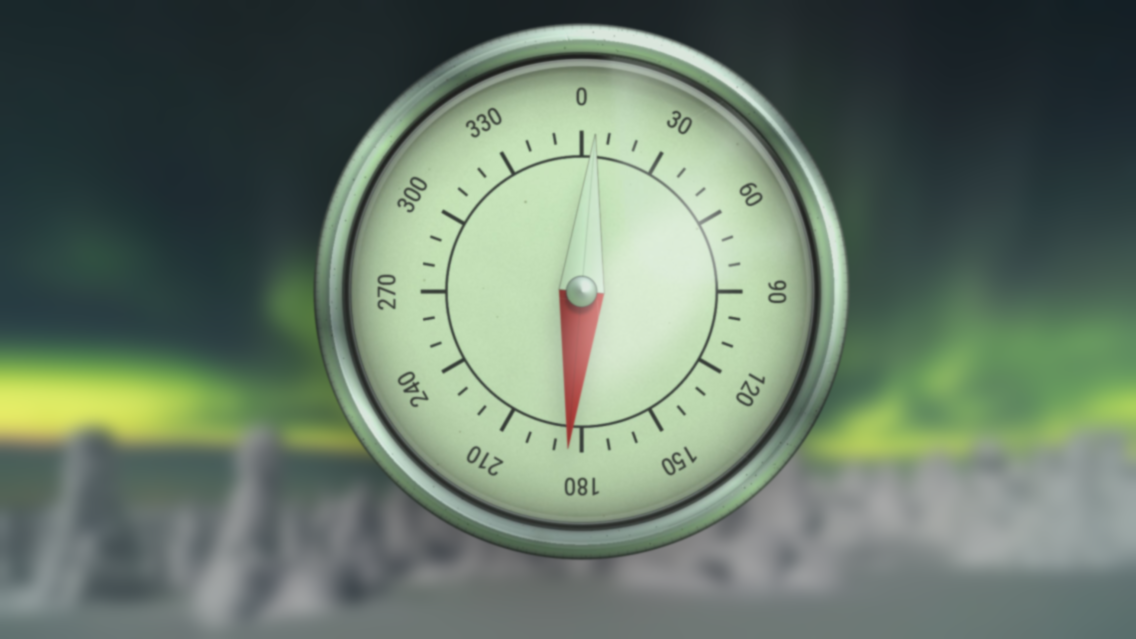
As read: 185 °
